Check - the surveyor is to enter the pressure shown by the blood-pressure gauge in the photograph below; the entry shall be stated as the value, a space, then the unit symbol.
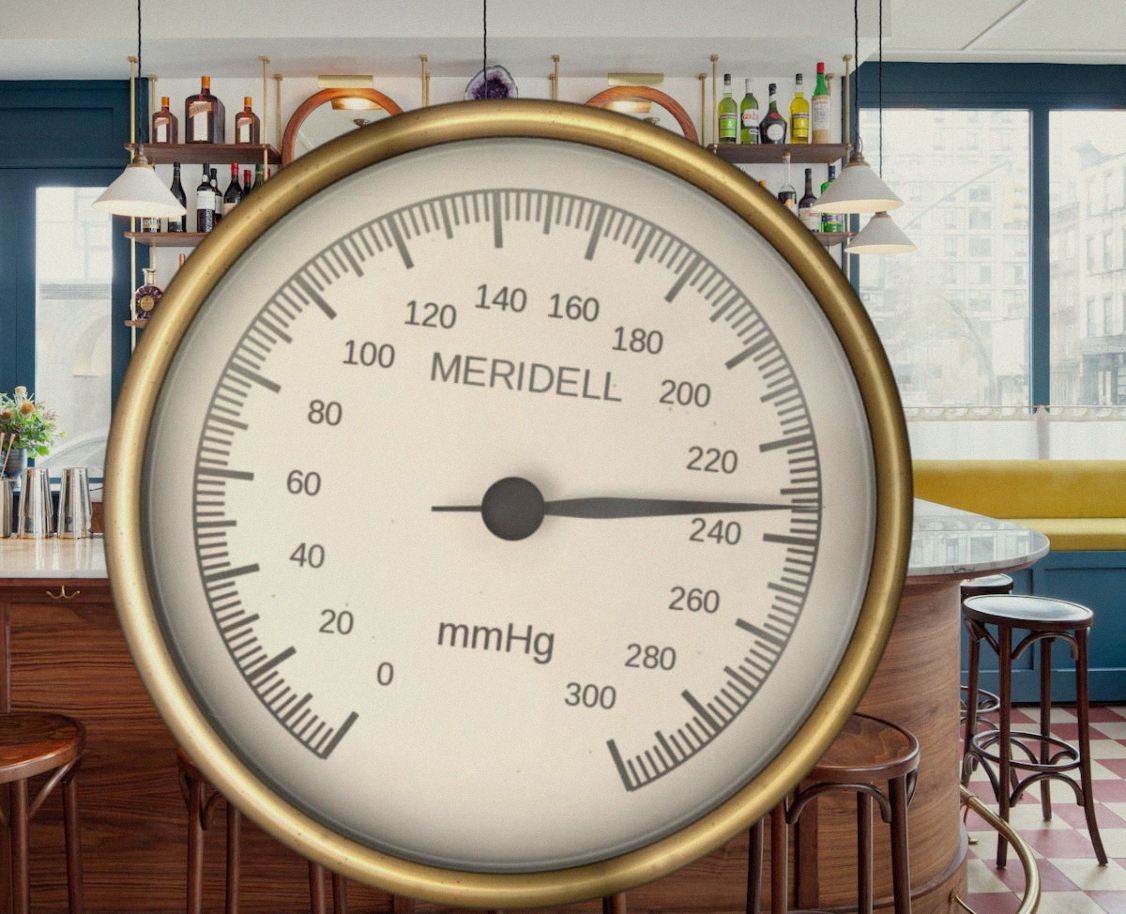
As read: 233 mmHg
